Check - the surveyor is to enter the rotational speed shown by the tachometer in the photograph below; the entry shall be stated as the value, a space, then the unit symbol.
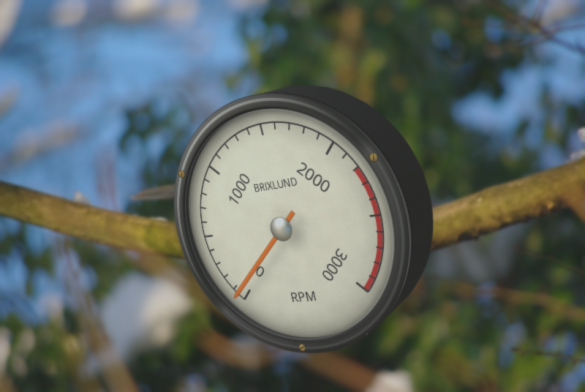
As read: 50 rpm
